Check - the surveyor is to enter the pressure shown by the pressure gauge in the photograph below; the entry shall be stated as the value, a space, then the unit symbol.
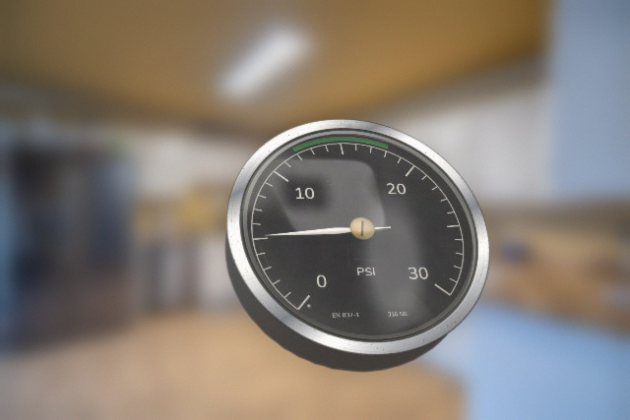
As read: 5 psi
